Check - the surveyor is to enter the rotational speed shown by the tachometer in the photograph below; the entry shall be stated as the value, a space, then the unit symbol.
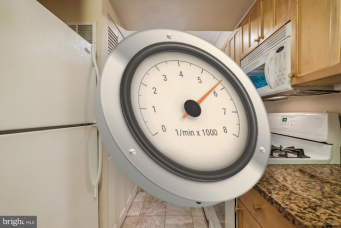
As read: 5750 rpm
